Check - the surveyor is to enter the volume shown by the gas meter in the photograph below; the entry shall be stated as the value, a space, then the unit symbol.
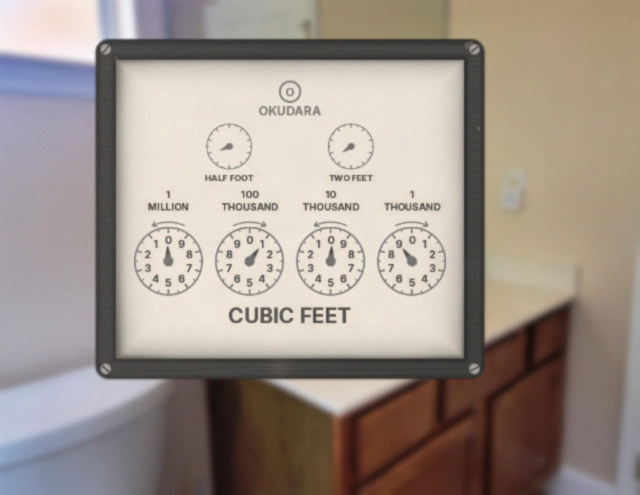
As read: 9900 ft³
